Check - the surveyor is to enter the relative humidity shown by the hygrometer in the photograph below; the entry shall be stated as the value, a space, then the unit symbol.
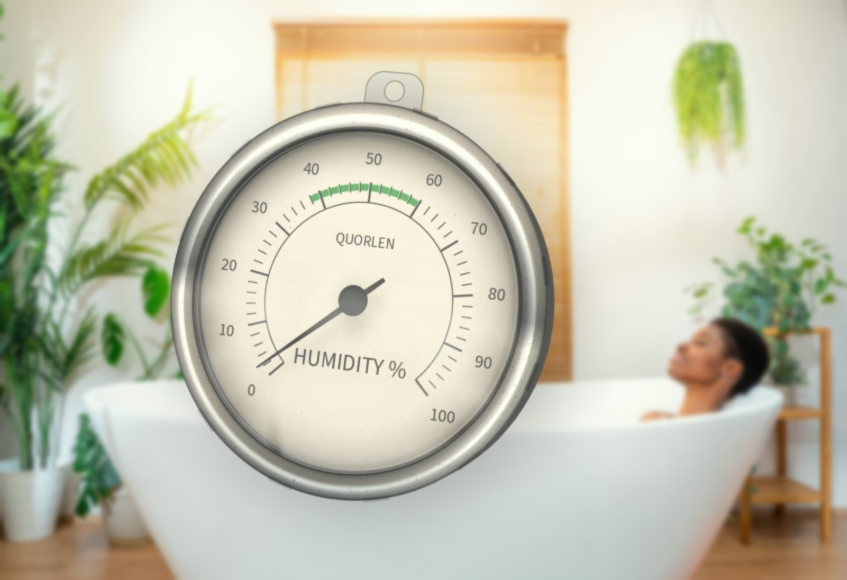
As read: 2 %
